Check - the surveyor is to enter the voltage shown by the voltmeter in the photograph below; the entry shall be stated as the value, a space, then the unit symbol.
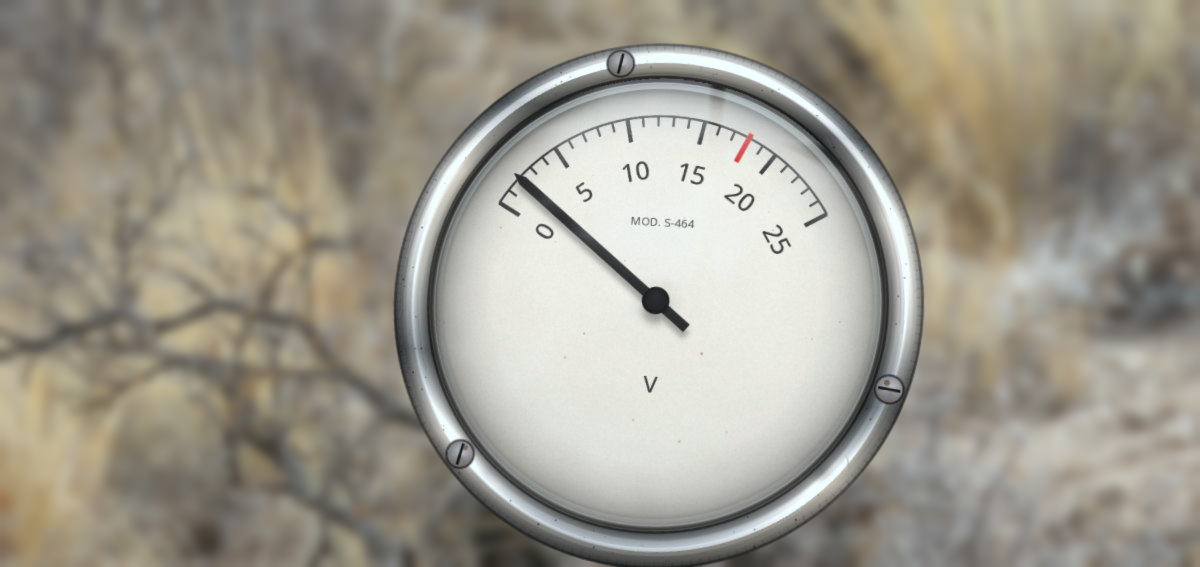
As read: 2 V
